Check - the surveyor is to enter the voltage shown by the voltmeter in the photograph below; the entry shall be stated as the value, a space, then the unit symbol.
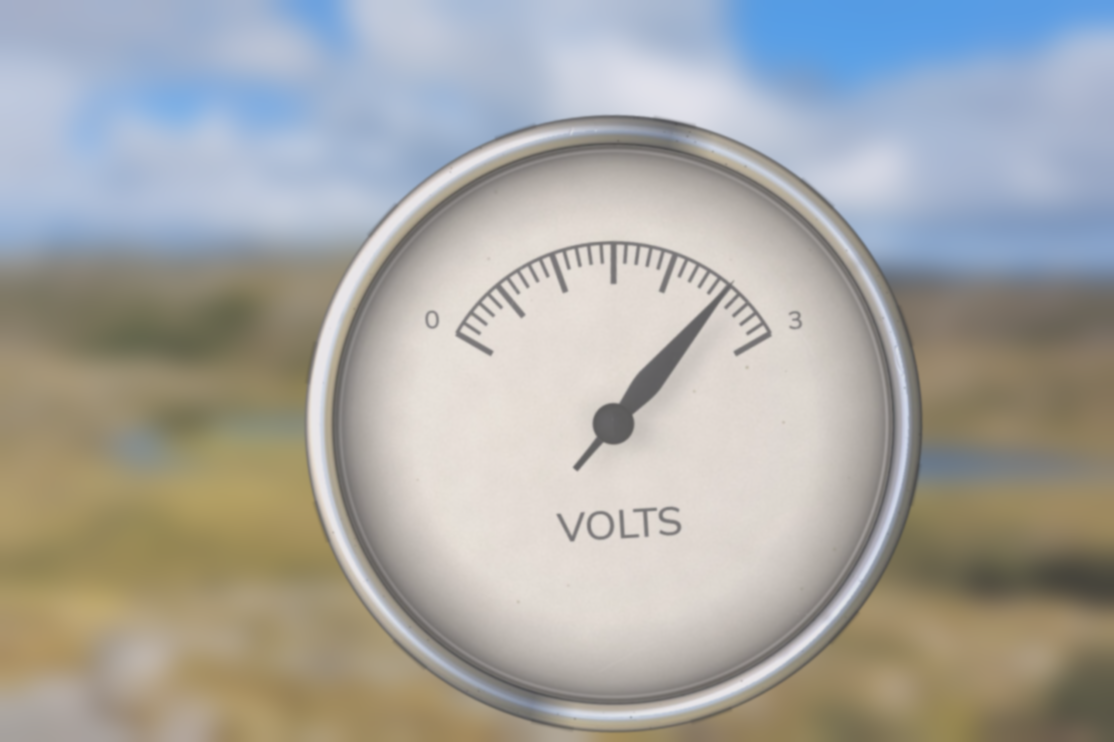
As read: 2.5 V
